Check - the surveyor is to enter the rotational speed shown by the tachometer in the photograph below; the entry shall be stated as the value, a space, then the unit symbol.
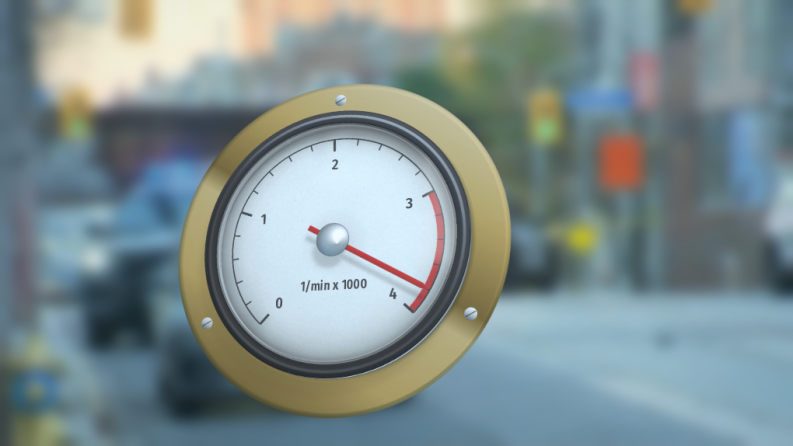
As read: 3800 rpm
